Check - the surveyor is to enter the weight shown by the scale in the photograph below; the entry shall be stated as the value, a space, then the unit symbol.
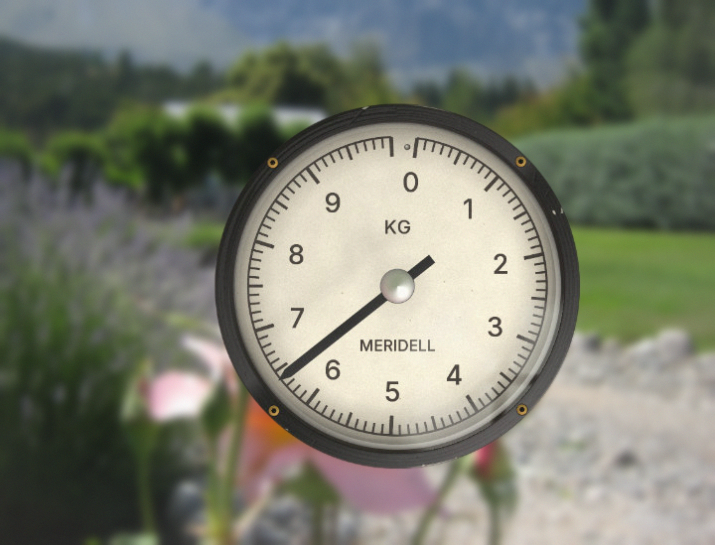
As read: 6.4 kg
